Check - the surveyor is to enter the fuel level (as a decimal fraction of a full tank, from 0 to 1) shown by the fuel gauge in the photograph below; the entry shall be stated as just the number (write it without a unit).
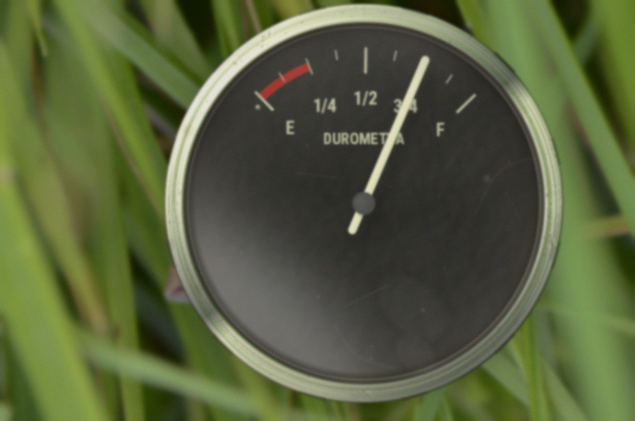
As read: 0.75
